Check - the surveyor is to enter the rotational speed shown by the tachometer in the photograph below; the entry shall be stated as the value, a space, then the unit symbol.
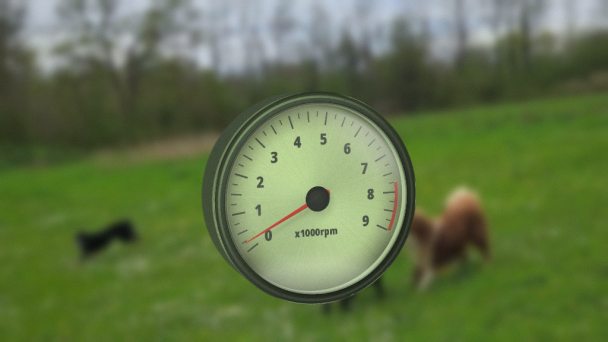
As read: 250 rpm
